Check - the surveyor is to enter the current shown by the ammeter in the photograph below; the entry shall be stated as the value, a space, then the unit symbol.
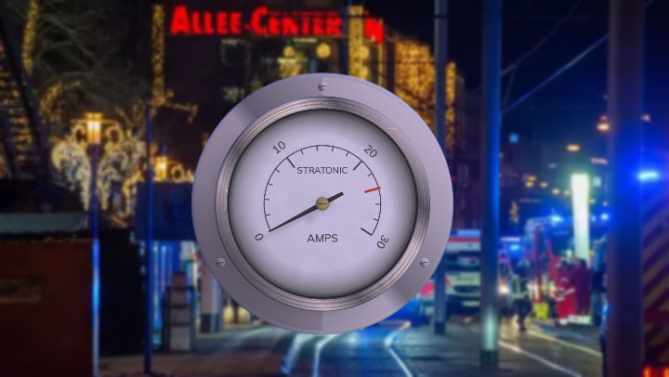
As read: 0 A
